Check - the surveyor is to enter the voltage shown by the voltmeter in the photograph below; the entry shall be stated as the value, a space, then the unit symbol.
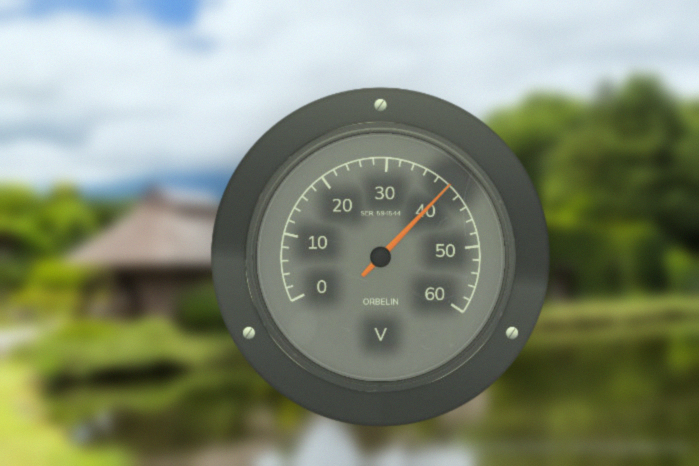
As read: 40 V
